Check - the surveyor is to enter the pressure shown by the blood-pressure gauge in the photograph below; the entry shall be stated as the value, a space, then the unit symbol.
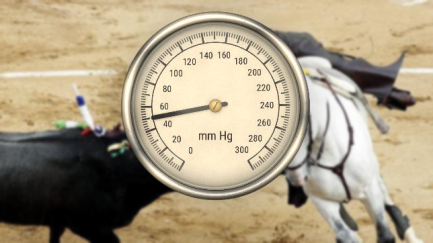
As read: 50 mmHg
